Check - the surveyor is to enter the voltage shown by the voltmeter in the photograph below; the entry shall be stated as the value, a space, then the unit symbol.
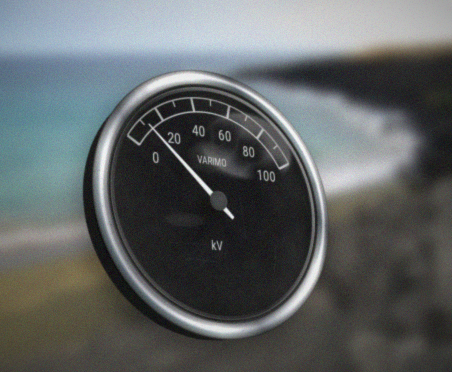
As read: 10 kV
